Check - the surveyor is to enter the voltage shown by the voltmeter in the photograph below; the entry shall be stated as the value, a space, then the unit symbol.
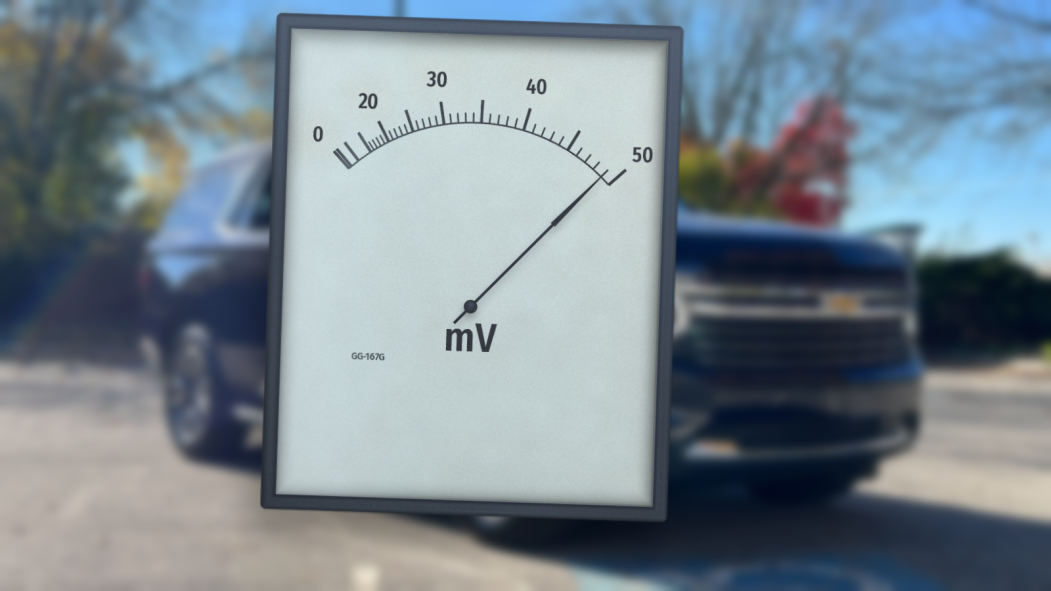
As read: 49 mV
